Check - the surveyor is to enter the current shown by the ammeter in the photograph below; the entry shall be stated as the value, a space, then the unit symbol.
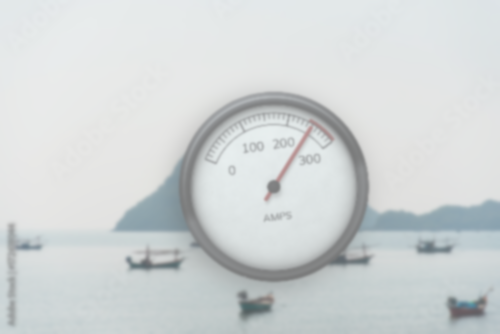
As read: 250 A
